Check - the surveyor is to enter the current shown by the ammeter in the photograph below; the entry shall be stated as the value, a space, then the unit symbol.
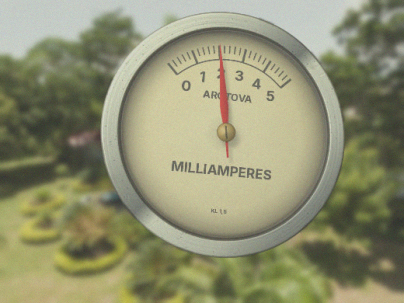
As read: 2 mA
